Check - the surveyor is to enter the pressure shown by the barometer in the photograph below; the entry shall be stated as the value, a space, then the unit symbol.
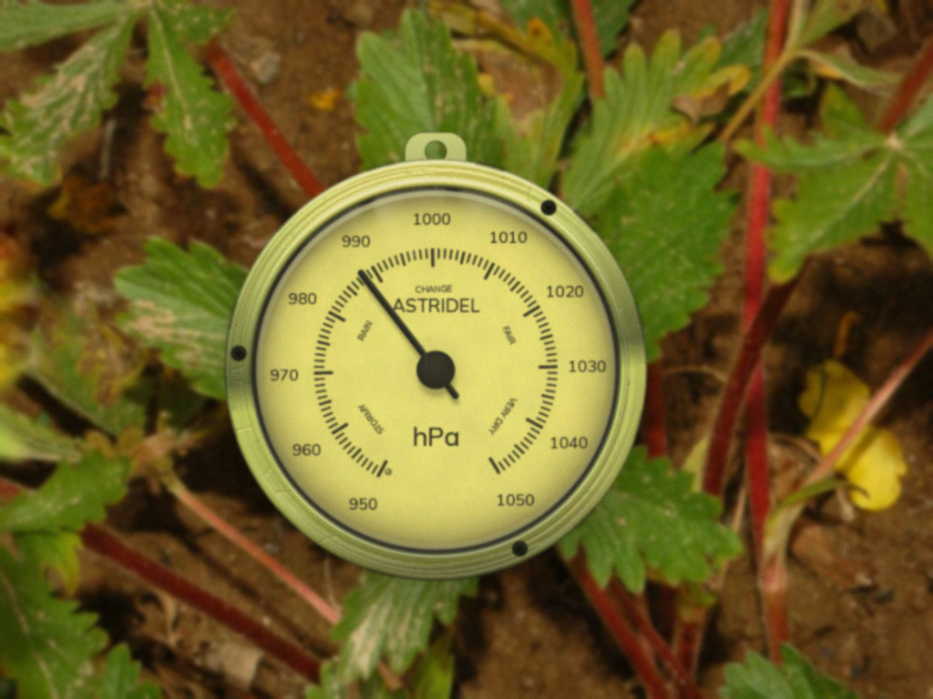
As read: 988 hPa
